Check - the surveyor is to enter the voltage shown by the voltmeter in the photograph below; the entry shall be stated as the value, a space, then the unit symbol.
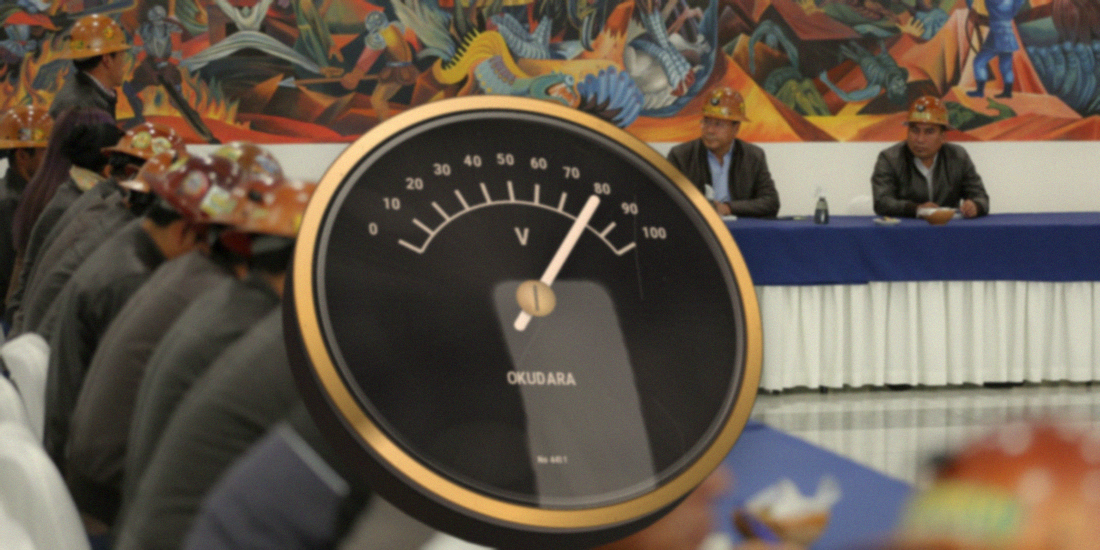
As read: 80 V
